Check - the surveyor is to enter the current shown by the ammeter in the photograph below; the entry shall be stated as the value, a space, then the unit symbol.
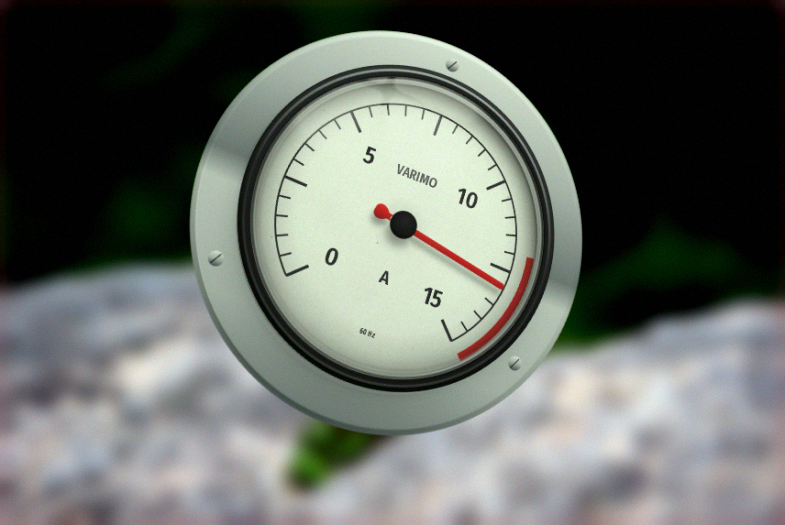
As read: 13 A
